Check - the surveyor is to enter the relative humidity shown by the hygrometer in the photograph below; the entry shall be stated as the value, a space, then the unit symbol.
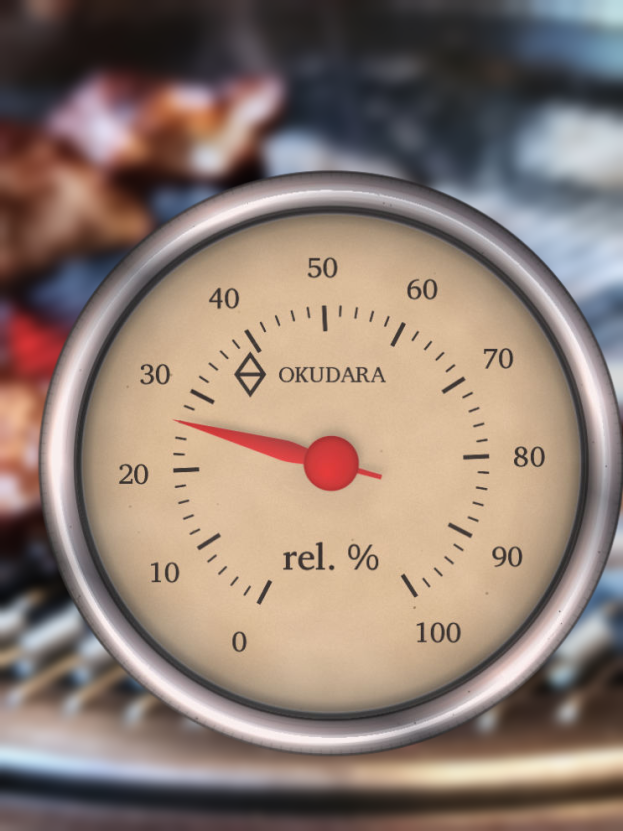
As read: 26 %
